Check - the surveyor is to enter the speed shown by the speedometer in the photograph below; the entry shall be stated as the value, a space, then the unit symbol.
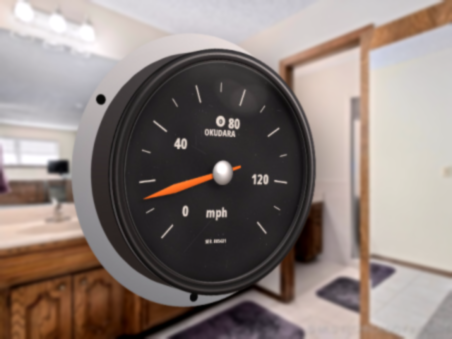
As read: 15 mph
